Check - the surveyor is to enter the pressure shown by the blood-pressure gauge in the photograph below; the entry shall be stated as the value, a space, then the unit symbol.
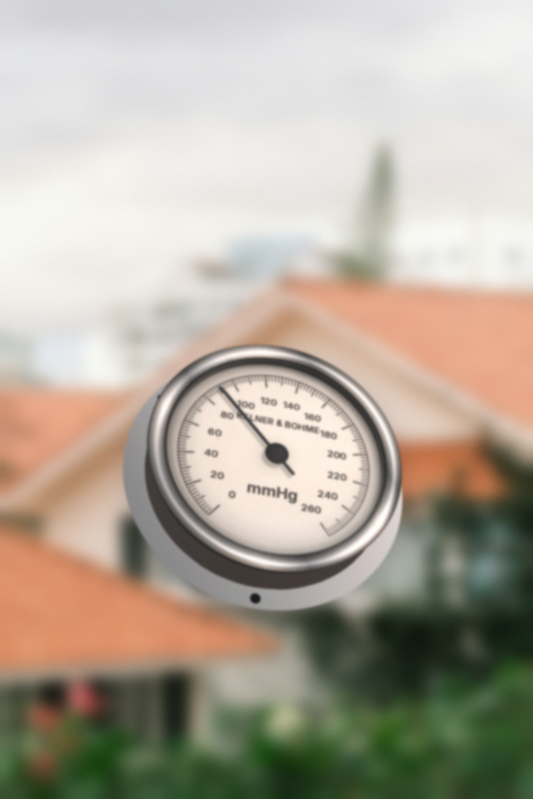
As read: 90 mmHg
